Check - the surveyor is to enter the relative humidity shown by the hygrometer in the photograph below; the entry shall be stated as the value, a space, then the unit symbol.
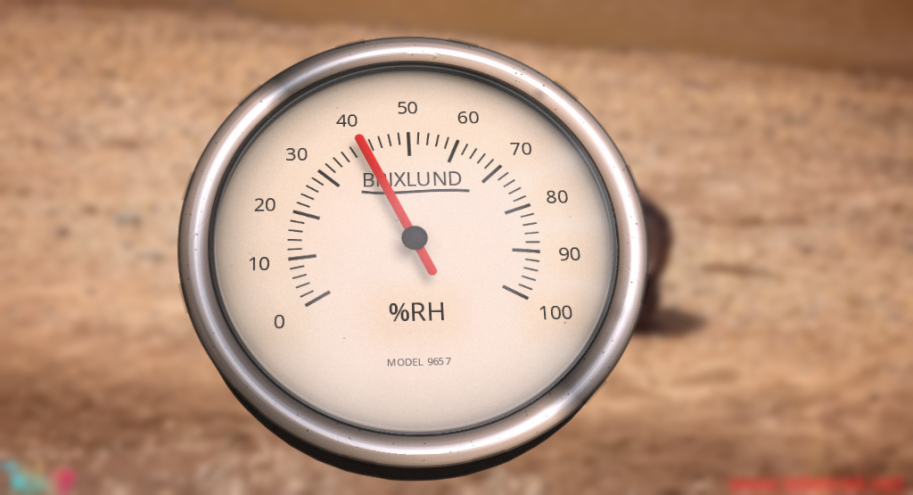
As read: 40 %
